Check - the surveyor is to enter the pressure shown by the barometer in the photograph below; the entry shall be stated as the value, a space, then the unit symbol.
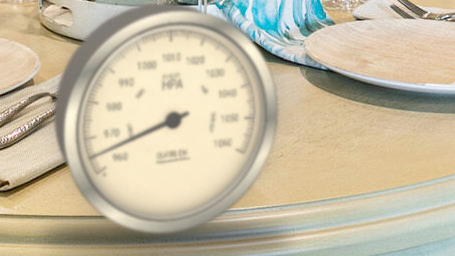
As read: 965 hPa
